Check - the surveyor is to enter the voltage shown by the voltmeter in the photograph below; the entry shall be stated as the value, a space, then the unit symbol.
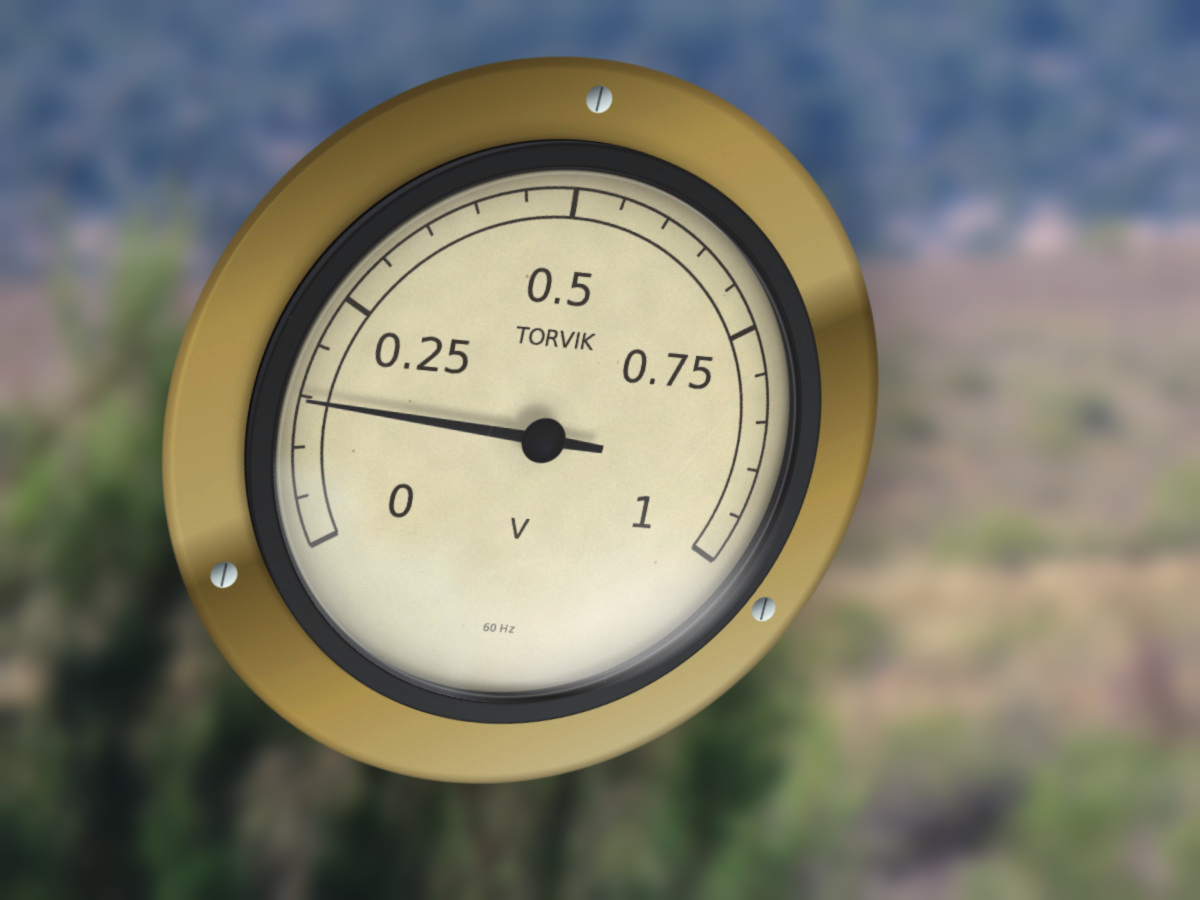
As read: 0.15 V
